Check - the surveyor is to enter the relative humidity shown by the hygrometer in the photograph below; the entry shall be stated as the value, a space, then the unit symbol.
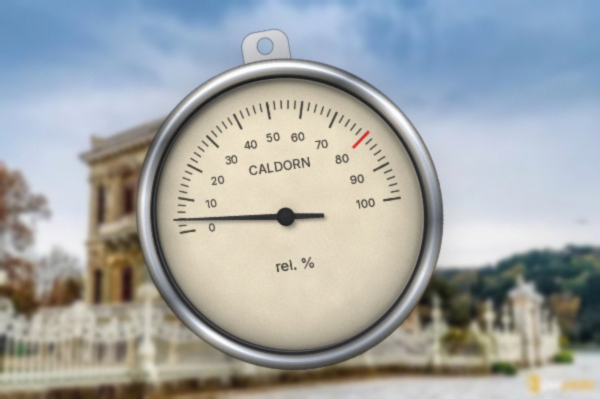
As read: 4 %
